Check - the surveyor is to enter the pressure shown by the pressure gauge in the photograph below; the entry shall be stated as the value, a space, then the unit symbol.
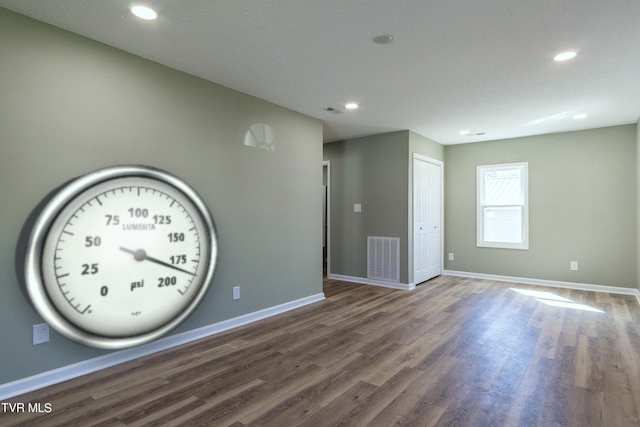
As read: 185 psi
